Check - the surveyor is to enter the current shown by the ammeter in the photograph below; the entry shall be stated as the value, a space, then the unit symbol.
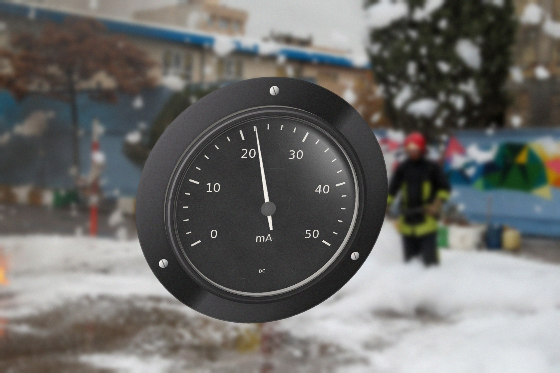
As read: 22 mA
